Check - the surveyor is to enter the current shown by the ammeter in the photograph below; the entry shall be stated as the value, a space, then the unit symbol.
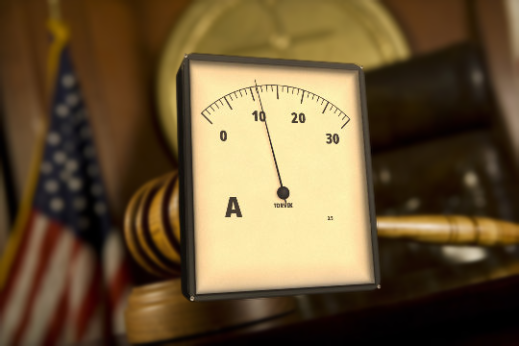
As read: 11 A
